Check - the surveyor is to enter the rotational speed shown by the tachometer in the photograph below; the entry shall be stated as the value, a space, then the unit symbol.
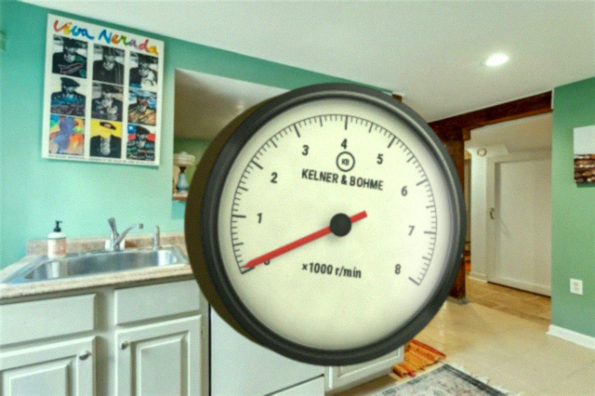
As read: 100 rpm
